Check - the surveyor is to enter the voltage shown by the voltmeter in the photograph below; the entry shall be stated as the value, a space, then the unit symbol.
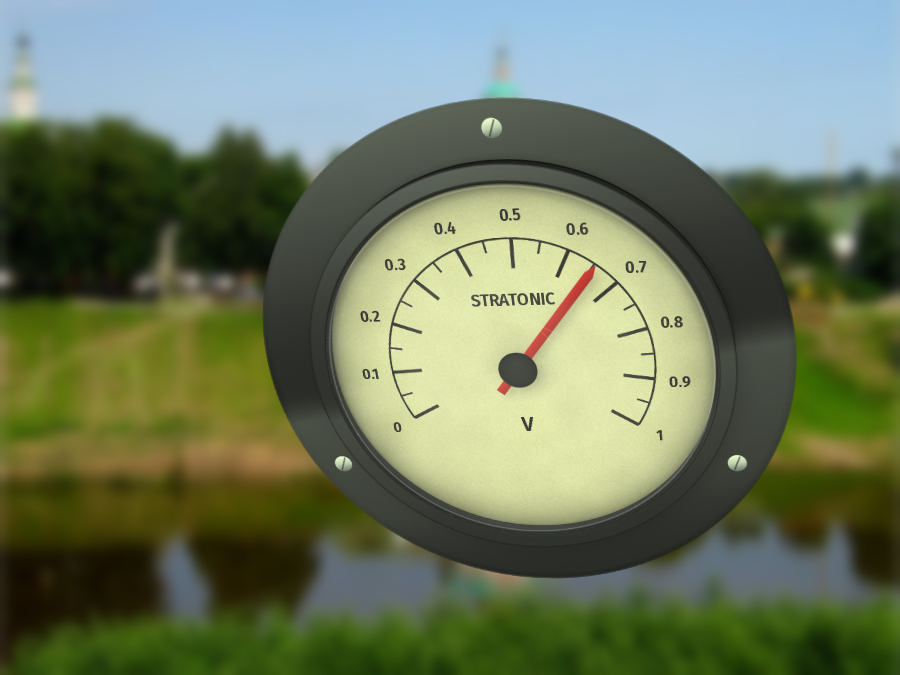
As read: 0.65 V
